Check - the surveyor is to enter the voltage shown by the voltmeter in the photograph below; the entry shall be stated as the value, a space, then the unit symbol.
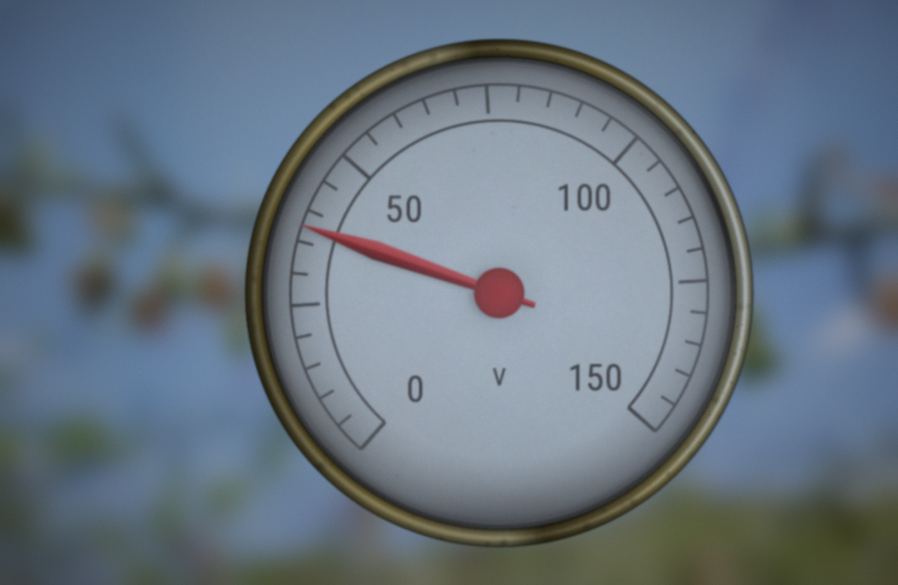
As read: 37.5 V
